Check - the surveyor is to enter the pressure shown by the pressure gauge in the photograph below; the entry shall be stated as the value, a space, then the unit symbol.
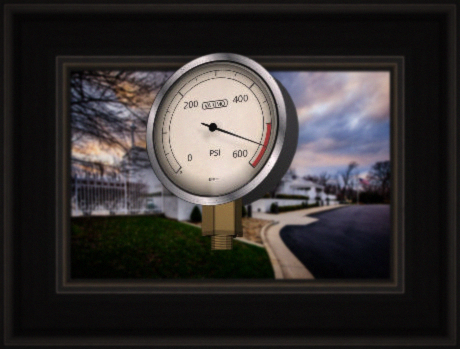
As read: 550 psi
